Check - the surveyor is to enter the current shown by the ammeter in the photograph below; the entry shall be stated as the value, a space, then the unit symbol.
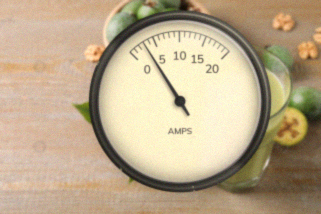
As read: 3 A
